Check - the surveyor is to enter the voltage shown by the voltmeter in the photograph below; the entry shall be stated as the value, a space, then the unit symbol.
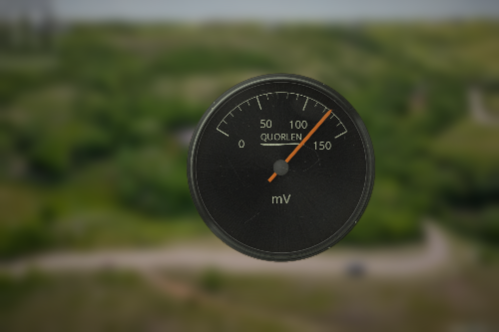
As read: 125 mV
